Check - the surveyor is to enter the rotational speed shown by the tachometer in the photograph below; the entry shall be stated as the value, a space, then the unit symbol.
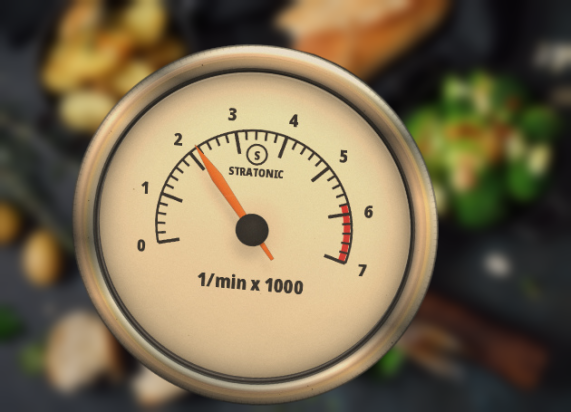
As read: 2200 rpm
